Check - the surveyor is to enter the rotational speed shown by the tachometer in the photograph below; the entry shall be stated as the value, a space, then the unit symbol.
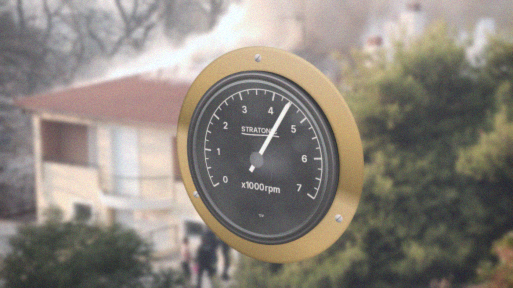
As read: 4500 rpm
